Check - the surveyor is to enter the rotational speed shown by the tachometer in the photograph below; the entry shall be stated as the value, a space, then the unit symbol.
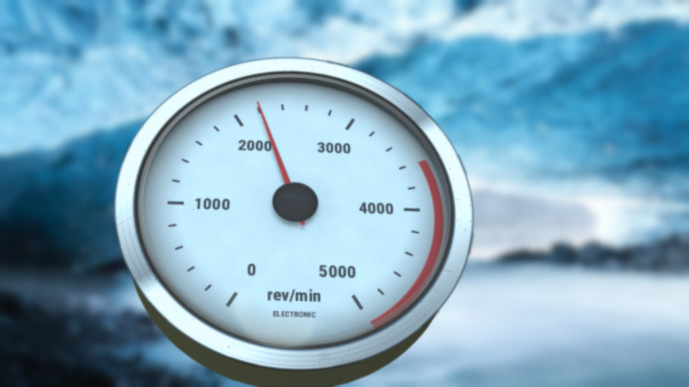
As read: 2200 rpm
